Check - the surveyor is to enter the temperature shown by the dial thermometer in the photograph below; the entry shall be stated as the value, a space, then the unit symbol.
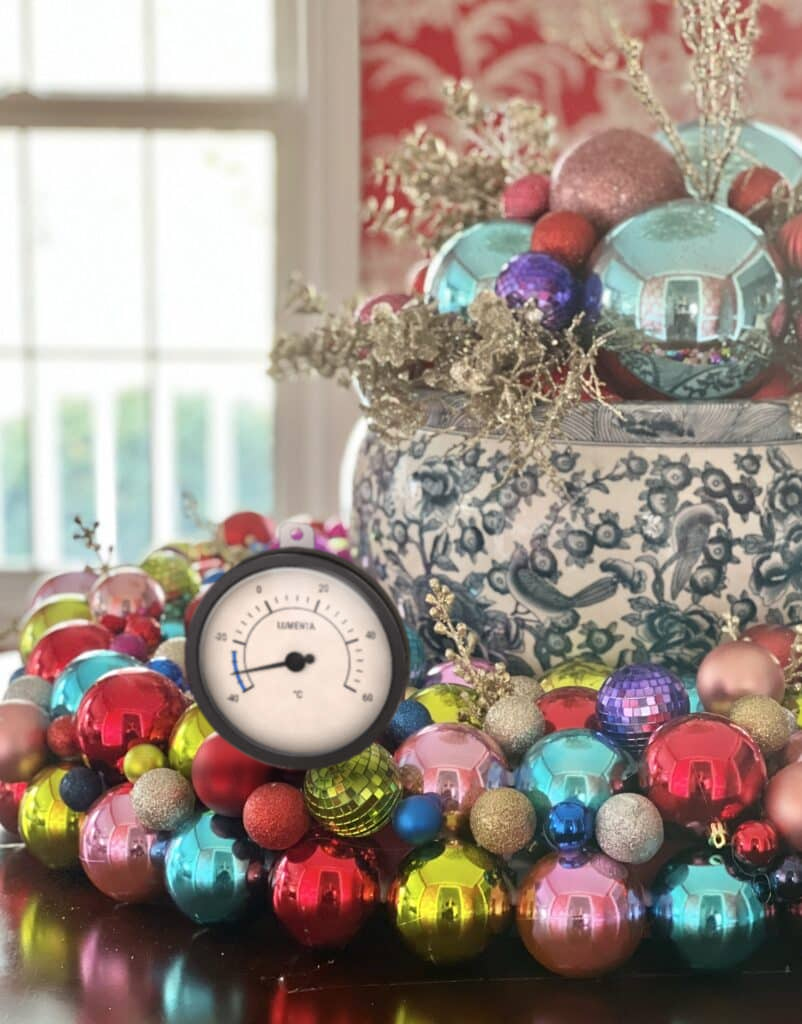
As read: -32 °C
